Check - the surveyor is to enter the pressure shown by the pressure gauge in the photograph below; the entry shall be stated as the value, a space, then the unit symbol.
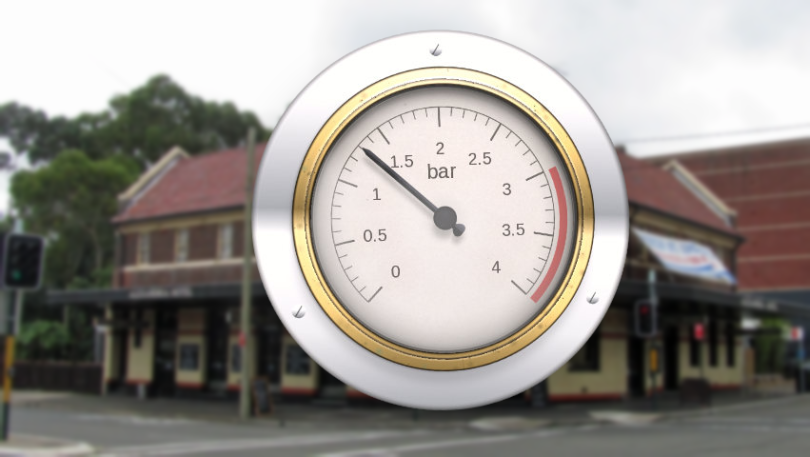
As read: 1.3 bar
